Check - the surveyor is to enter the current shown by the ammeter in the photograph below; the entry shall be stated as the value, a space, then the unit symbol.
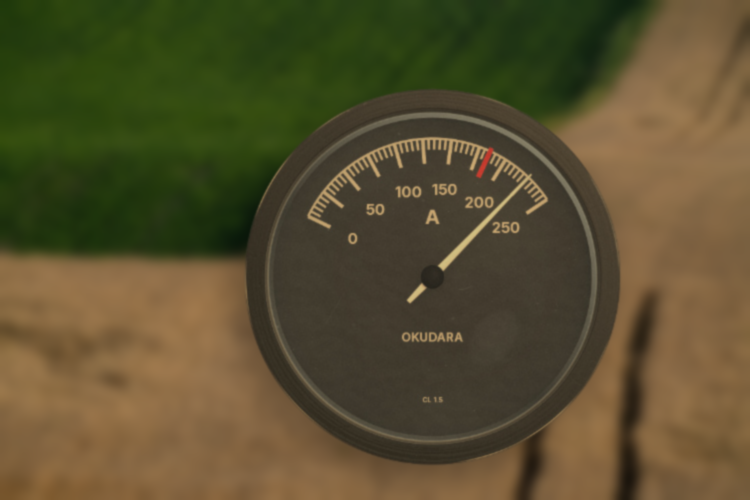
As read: 225 A
